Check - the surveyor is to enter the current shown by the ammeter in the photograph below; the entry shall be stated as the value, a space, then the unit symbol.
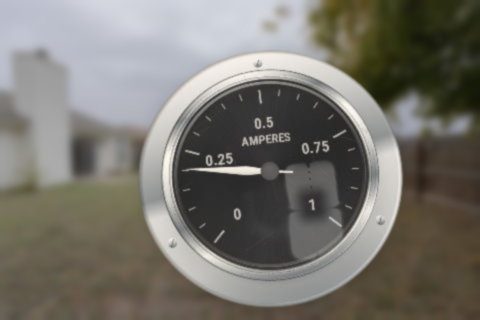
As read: 0.2 A
